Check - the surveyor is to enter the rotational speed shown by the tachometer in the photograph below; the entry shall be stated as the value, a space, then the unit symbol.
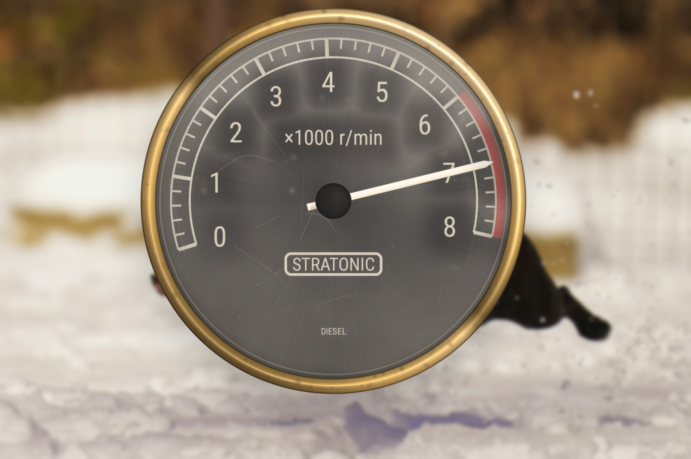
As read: 7000 rpm
